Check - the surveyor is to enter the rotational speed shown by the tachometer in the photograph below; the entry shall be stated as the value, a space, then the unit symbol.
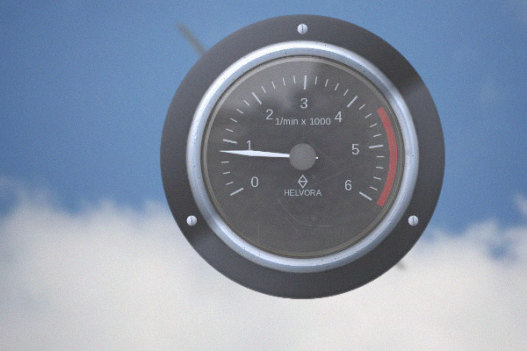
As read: 800 rpm
